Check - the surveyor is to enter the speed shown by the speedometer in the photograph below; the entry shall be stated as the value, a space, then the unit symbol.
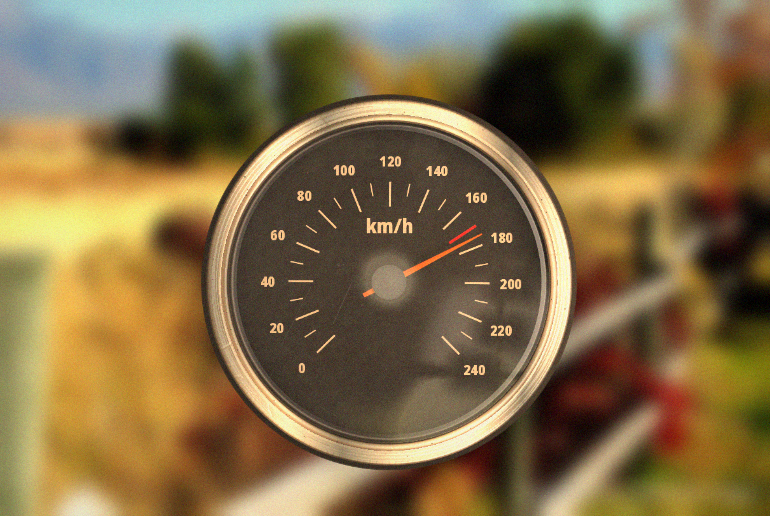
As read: 175 km/h
